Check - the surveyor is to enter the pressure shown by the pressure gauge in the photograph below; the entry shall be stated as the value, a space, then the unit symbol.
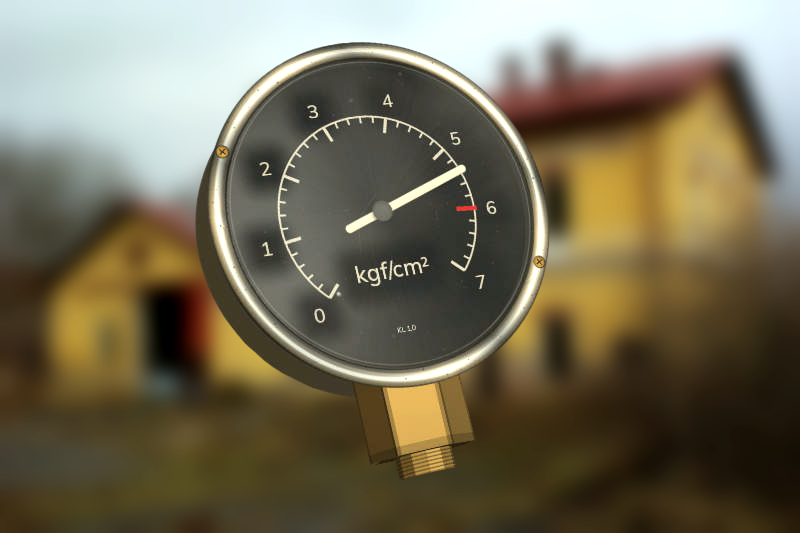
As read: 5.4 kg/cm²
